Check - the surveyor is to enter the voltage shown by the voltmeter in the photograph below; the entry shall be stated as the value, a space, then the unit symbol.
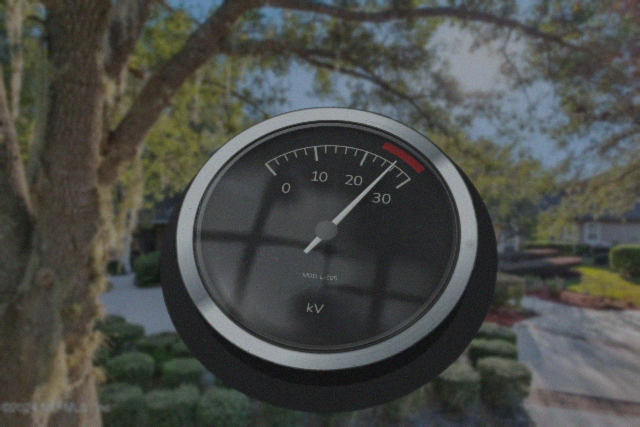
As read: 26 kV
